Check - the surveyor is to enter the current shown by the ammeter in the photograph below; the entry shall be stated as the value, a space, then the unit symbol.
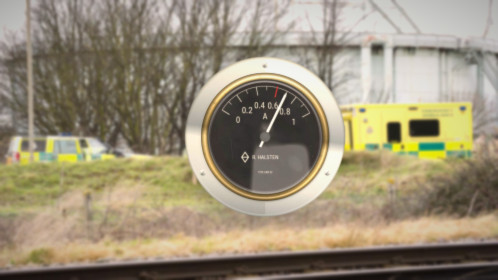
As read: 0.7 A
